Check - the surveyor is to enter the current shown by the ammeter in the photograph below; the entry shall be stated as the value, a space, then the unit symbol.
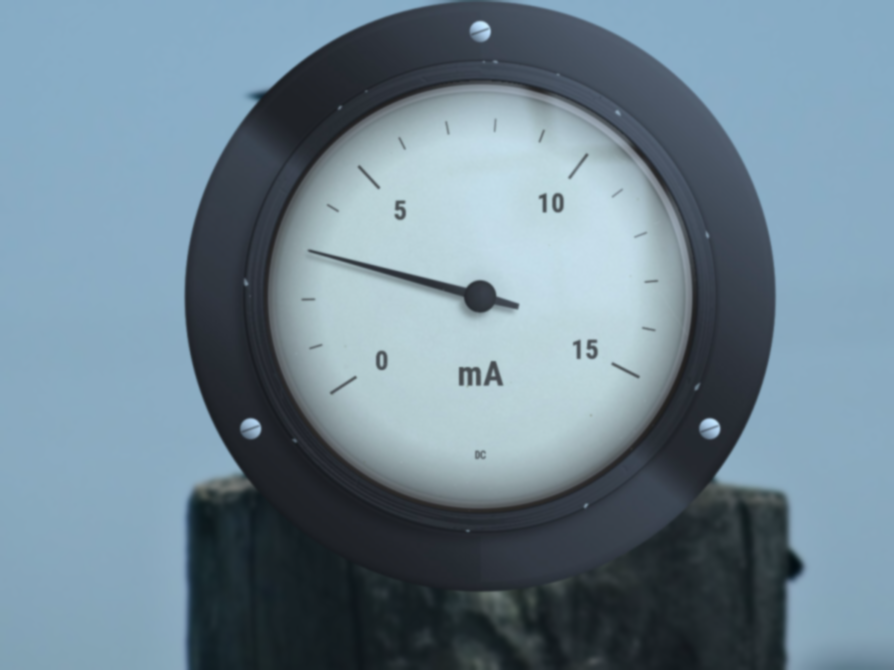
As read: 3 mA
